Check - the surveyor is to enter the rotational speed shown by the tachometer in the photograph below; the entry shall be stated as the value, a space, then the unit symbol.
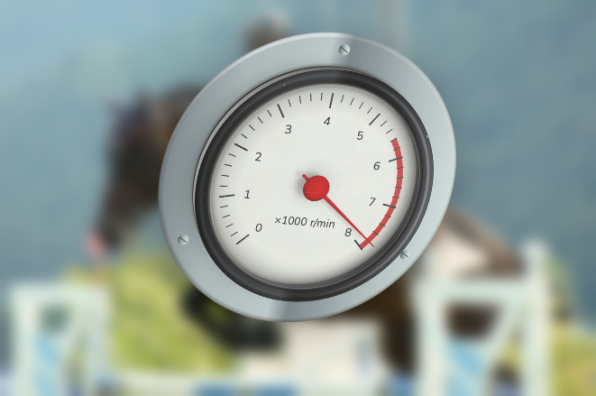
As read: 7800 rpm
